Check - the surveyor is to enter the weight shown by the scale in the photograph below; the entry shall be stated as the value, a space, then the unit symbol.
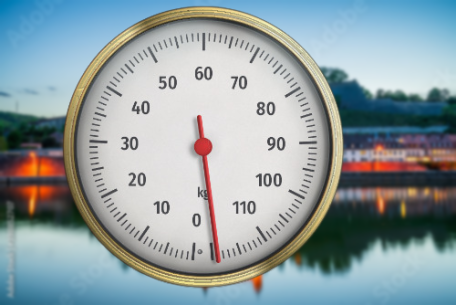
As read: 119 kg
